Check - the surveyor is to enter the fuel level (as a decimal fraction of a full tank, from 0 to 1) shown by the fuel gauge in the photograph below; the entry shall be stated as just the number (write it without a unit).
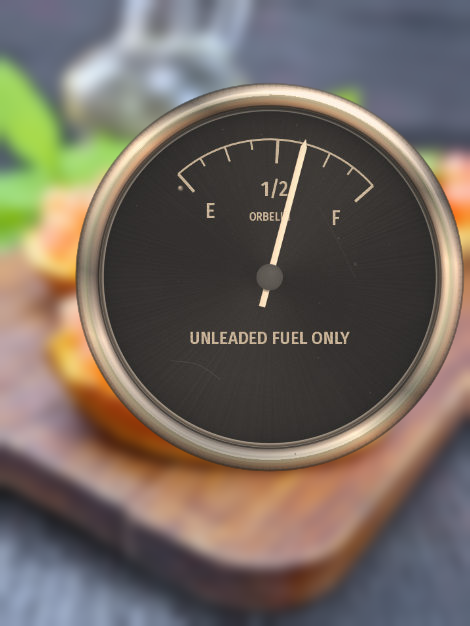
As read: 0.625
